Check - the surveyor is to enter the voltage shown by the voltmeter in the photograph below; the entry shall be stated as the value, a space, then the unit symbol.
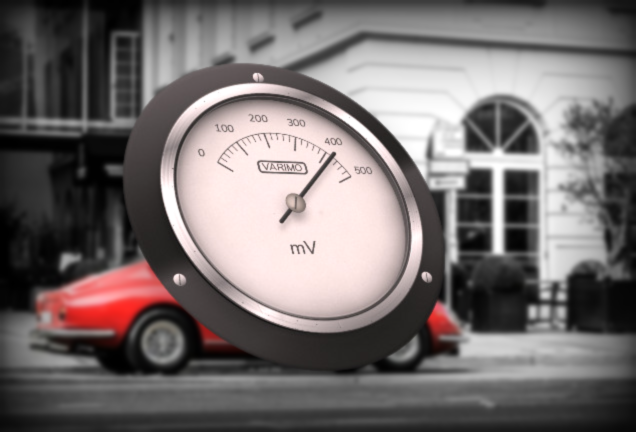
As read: 420 mV
